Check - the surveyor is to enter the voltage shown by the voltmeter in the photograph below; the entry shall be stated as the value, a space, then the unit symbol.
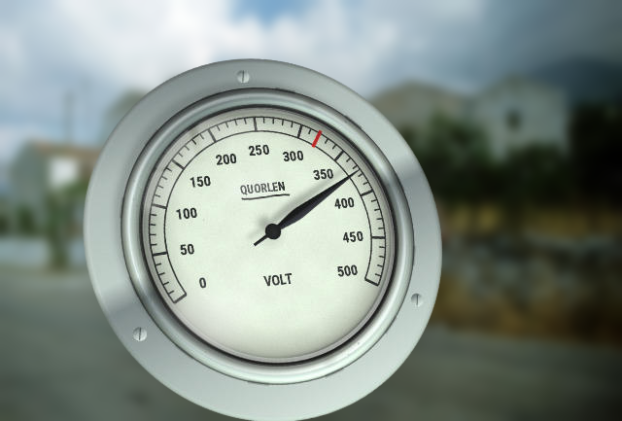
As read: 375 V
